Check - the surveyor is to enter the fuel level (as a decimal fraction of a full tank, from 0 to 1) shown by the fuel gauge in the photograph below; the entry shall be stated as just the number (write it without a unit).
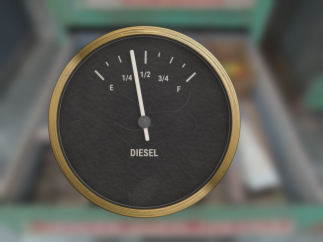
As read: 0.375
